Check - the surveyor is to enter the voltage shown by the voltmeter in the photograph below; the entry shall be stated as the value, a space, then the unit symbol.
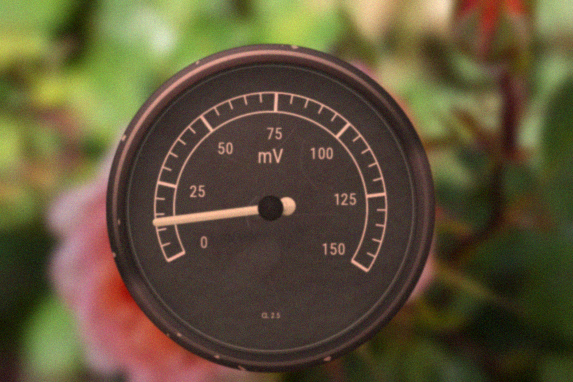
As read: 12.5 mV
